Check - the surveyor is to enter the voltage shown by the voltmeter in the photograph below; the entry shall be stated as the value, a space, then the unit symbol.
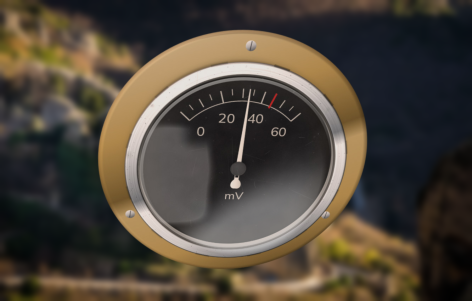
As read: 32.5 mV
